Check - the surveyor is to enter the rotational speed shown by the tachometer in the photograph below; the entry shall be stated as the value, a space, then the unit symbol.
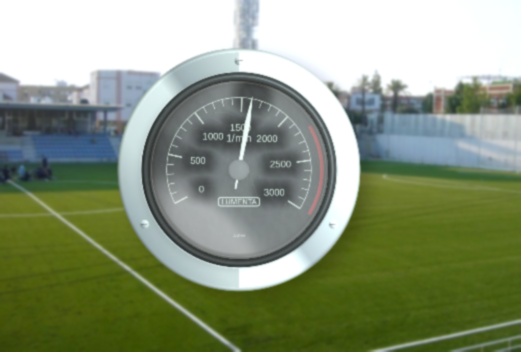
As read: 1600 rpm
